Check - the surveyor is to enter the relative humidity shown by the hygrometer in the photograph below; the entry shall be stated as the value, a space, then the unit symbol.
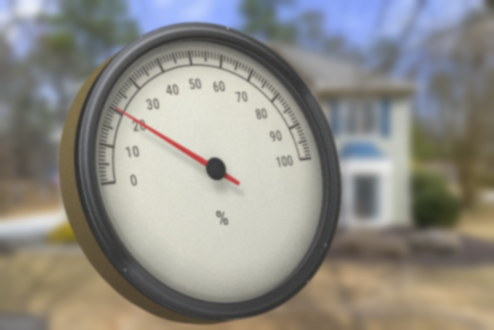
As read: 20 %
